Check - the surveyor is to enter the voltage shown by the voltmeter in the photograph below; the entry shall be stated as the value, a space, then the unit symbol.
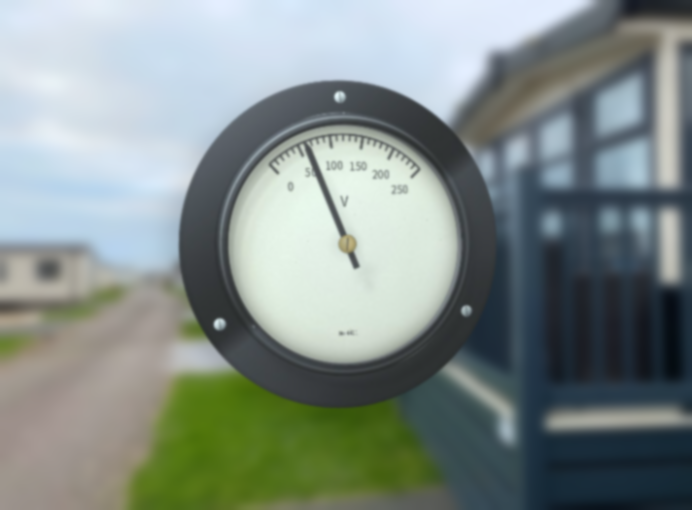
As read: 60 V
